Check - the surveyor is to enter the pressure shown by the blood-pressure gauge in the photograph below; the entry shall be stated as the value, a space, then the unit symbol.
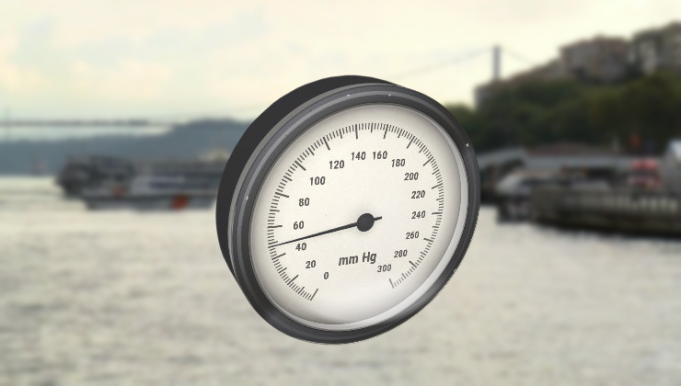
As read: 50 mmHg
